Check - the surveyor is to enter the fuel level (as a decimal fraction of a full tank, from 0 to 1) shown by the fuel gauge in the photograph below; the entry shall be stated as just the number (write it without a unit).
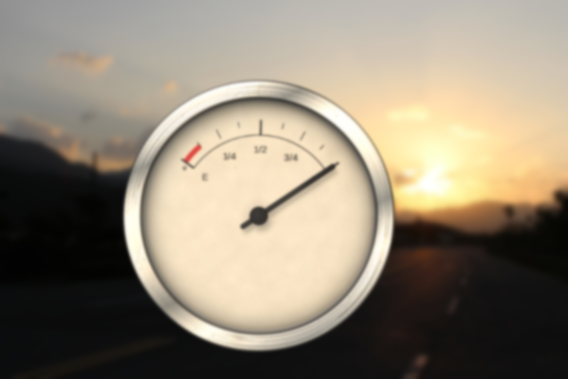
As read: 1
